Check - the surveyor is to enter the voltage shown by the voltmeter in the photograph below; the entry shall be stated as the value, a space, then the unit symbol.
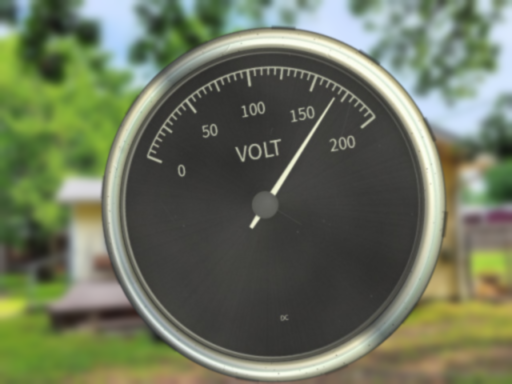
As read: 170 V
